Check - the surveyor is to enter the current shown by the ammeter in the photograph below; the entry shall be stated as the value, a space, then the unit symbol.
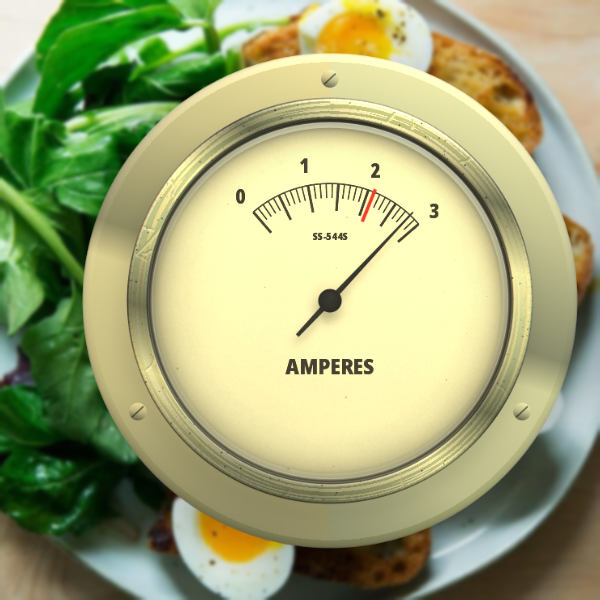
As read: 2.8 A
